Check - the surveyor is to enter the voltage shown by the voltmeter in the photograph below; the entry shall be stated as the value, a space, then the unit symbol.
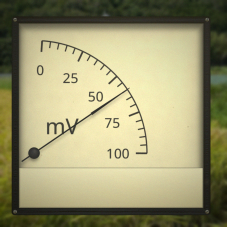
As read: 60 mV
